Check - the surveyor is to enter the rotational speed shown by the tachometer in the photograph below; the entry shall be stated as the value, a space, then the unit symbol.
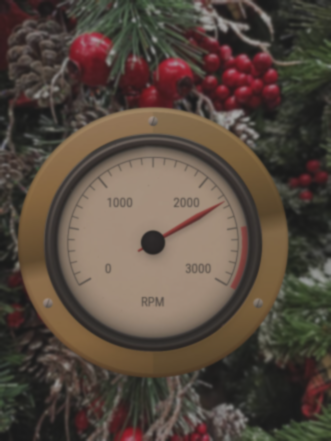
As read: 2250 rpm
